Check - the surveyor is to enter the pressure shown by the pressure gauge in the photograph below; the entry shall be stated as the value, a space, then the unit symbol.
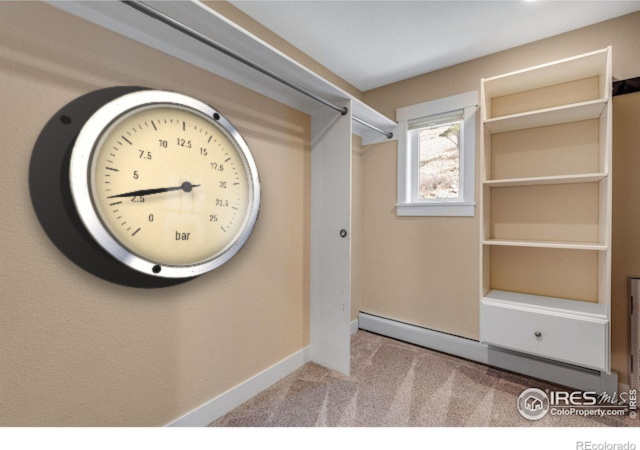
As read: 3 bar
